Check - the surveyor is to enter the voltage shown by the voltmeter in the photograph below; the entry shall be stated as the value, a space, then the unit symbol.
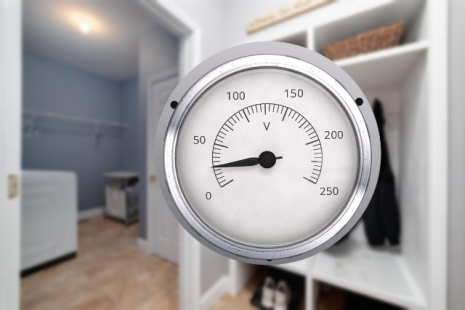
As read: 25 V
